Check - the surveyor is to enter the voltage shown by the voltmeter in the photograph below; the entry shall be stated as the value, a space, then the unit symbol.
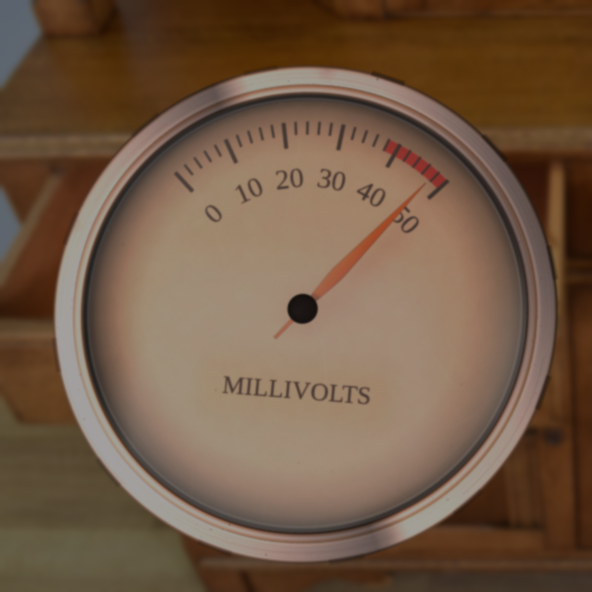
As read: 48 mV
